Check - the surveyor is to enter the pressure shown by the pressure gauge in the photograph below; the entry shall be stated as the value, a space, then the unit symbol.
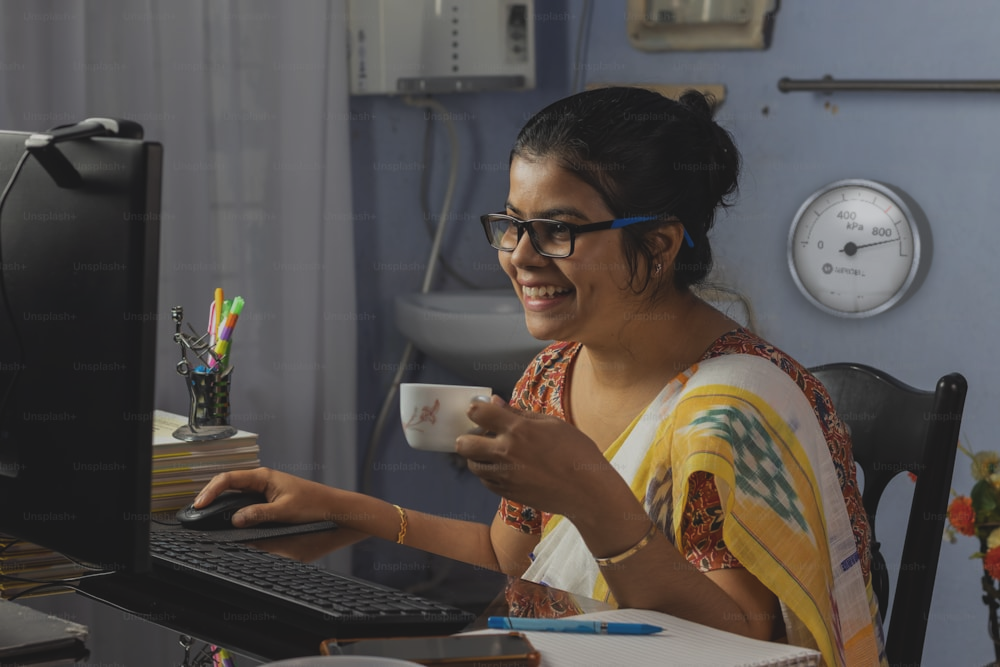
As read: 900 kPa
